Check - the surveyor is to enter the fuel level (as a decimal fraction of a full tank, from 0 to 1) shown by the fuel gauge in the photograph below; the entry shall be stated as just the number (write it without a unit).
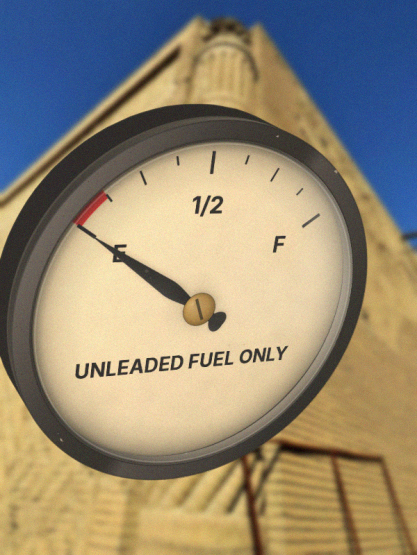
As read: 0
